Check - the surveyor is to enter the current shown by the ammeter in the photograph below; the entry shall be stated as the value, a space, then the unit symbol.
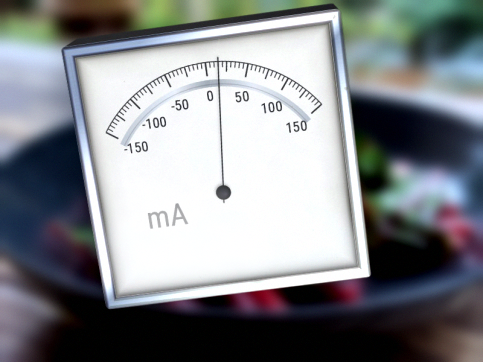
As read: 15 mA
